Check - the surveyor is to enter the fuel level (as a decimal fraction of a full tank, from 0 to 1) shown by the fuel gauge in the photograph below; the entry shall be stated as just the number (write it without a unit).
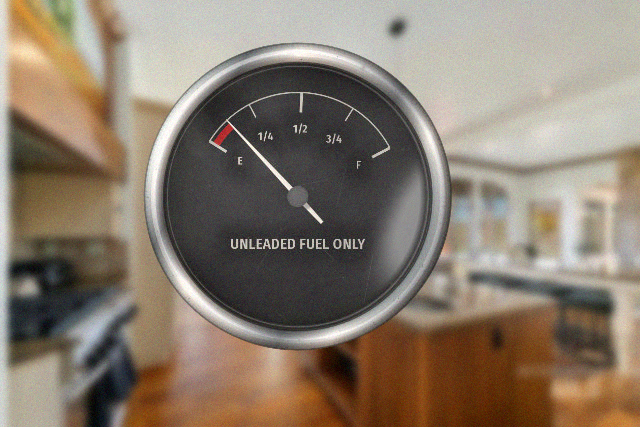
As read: 0.125
